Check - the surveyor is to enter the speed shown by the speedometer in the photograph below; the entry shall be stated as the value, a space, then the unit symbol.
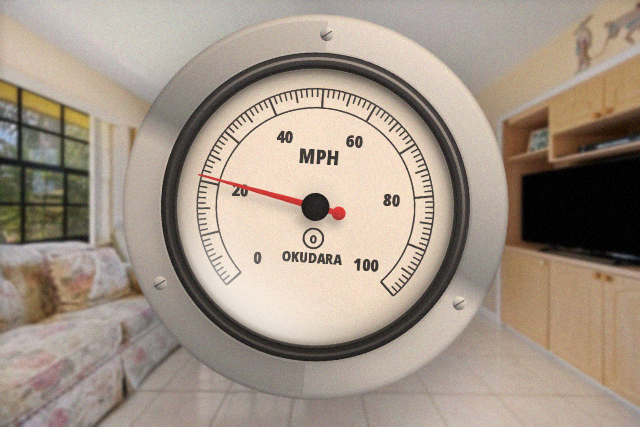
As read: 21 mph
